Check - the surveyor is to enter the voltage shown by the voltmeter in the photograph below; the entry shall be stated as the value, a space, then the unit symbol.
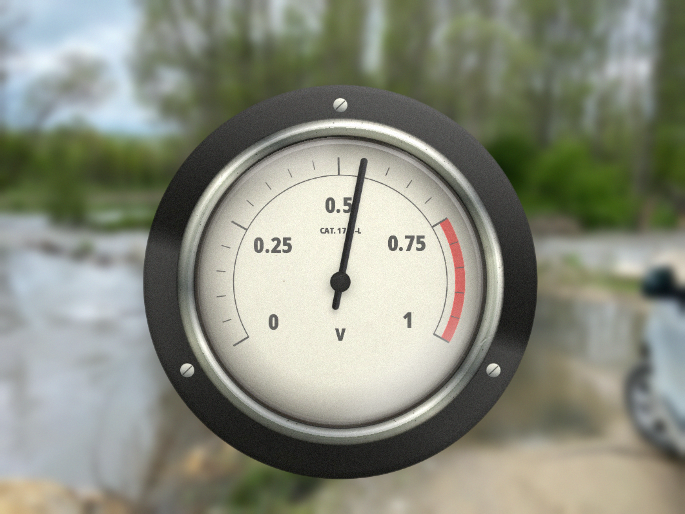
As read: 0.55 V
